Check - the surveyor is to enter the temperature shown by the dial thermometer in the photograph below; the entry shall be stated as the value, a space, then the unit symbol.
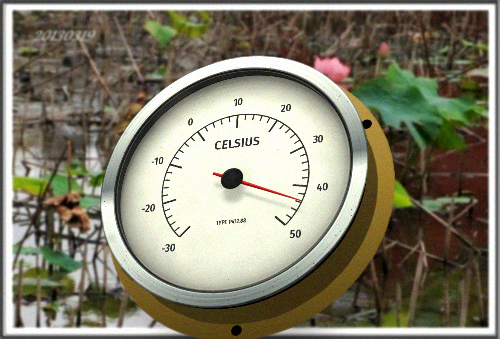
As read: 44 °C
